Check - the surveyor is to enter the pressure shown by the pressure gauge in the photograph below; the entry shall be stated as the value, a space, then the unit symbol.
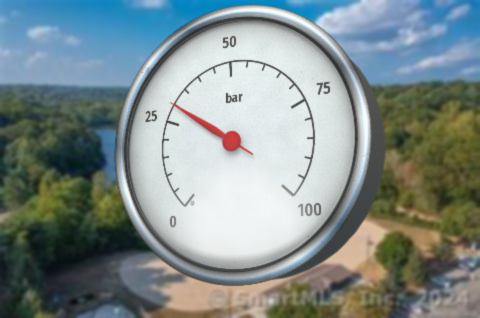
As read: 30 bar
